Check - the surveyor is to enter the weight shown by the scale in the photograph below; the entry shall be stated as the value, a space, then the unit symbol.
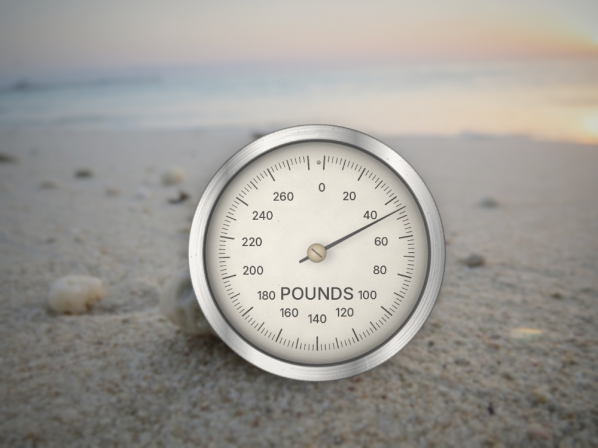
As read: 46 lb
